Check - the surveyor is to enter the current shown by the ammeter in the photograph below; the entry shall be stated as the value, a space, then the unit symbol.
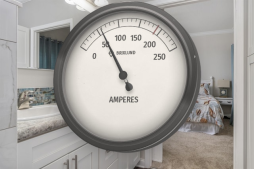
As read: 60 A
